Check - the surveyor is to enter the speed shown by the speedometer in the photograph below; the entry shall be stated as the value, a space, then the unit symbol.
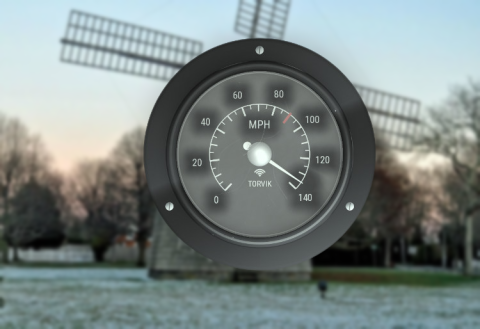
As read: 135 mph
